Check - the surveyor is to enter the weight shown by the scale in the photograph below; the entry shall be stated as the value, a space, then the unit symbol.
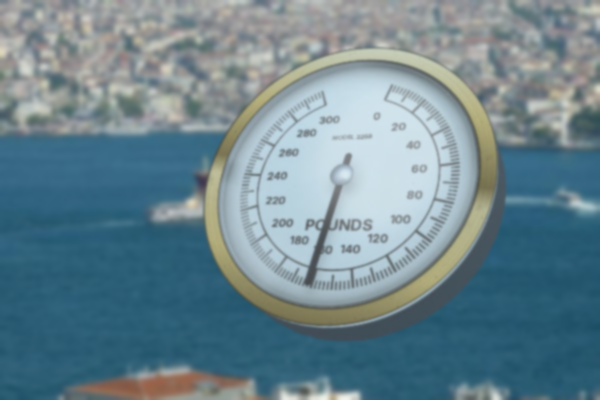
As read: 160 lb
